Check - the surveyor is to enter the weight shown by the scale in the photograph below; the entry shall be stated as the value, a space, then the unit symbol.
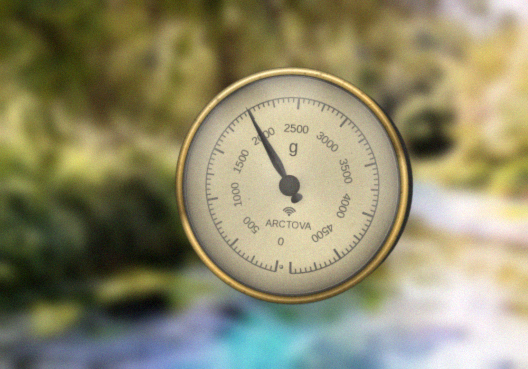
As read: 2000 g
